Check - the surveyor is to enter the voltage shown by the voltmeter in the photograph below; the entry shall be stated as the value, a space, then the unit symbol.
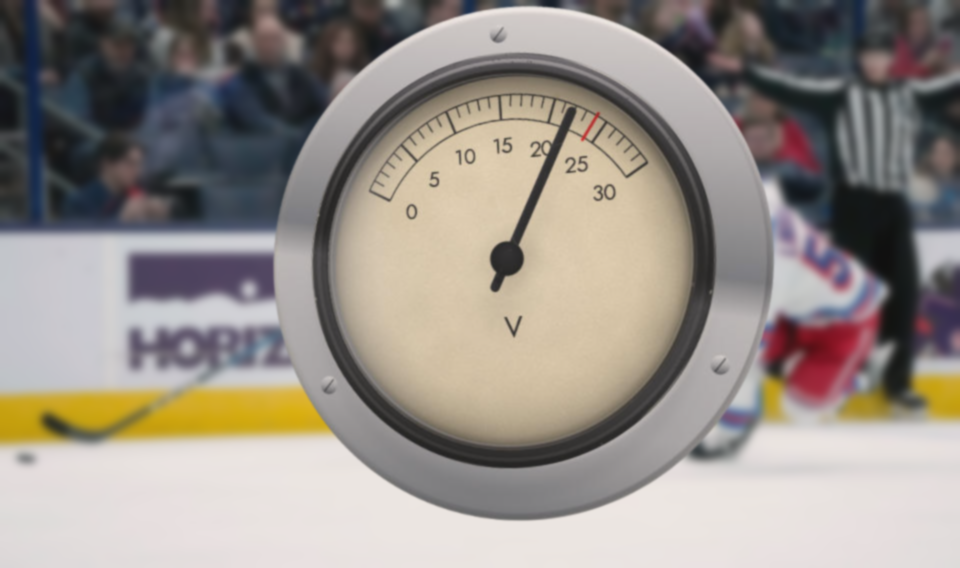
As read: 22 V
